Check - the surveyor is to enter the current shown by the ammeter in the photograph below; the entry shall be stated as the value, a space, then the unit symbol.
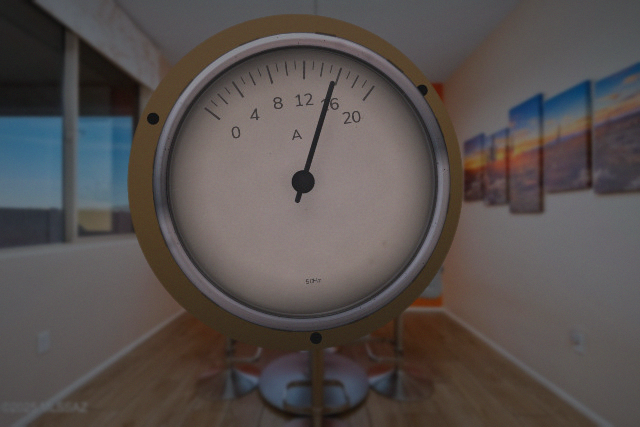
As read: 15.5 A
